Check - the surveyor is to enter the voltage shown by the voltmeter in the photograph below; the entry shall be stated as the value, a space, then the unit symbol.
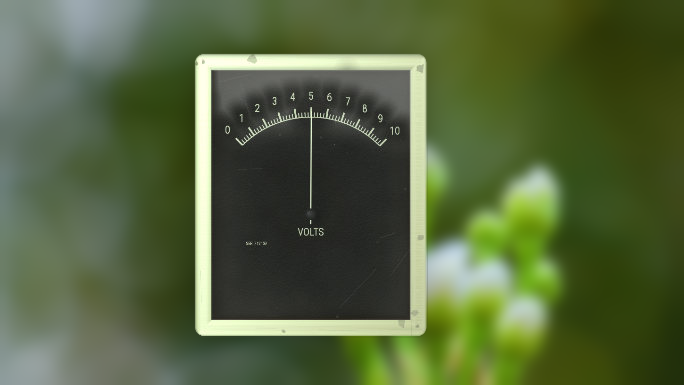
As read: 5 V
